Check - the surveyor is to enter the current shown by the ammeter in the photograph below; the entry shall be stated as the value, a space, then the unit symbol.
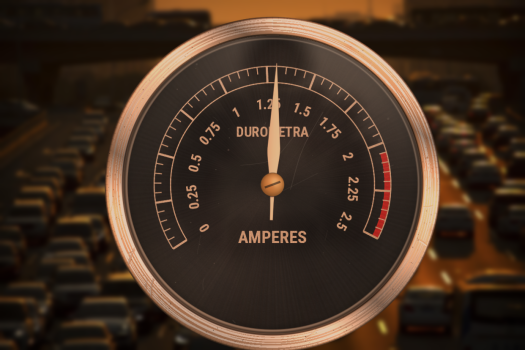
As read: 1.3 A
